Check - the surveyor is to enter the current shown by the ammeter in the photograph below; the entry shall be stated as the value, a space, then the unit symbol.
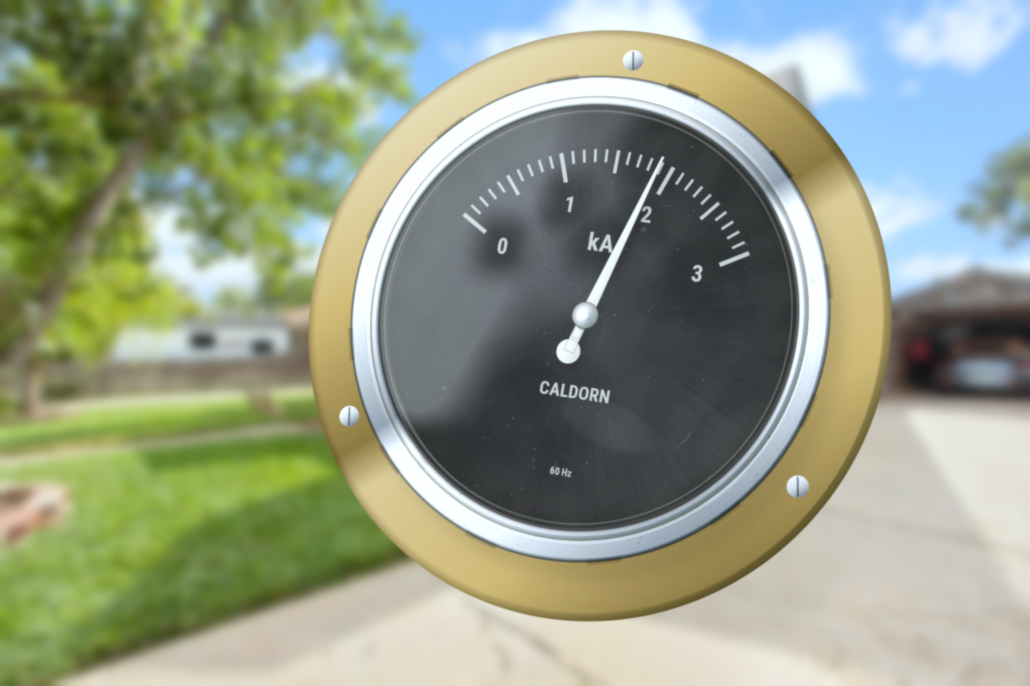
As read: 1.9 kA
